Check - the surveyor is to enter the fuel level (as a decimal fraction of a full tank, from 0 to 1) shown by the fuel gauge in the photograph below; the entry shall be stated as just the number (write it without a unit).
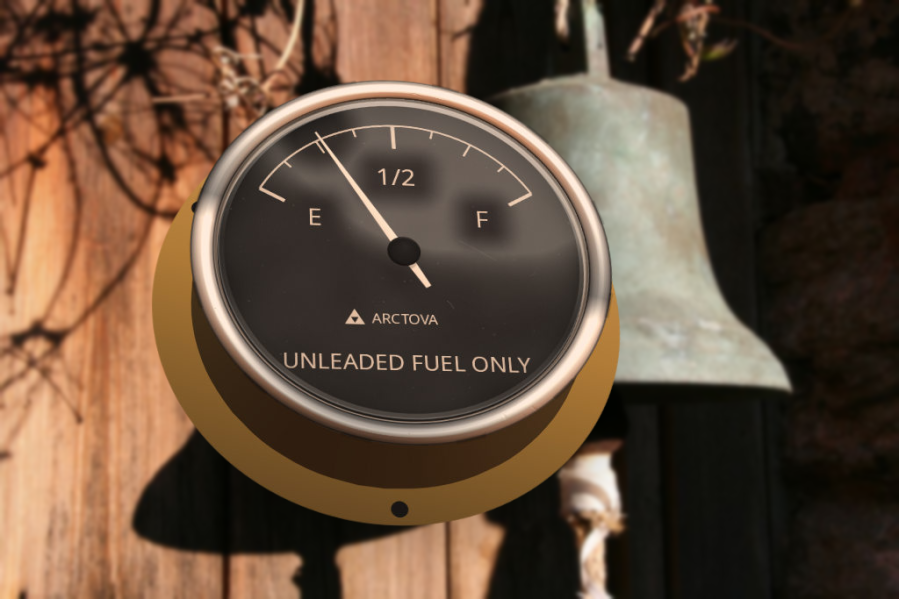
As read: 0.25
